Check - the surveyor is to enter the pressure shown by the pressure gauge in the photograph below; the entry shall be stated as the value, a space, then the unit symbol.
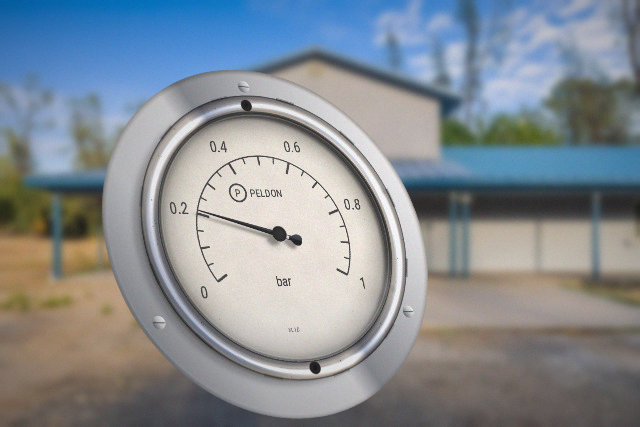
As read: 0.2 bar
